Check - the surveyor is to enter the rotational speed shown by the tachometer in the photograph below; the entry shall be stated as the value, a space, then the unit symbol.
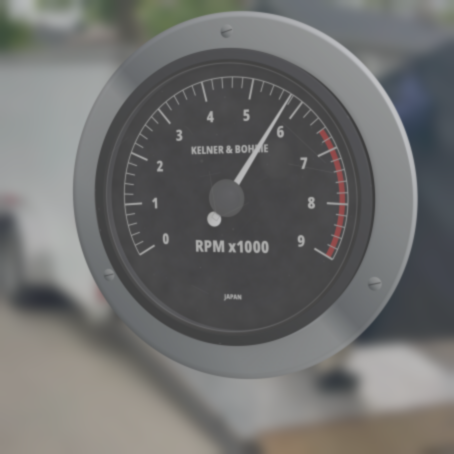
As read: 5800 rpm
